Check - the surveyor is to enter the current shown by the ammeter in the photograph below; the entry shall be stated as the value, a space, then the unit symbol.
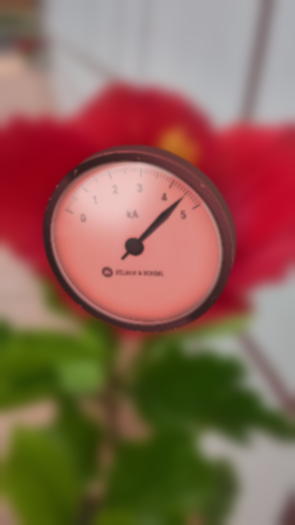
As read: 4.5 kA
